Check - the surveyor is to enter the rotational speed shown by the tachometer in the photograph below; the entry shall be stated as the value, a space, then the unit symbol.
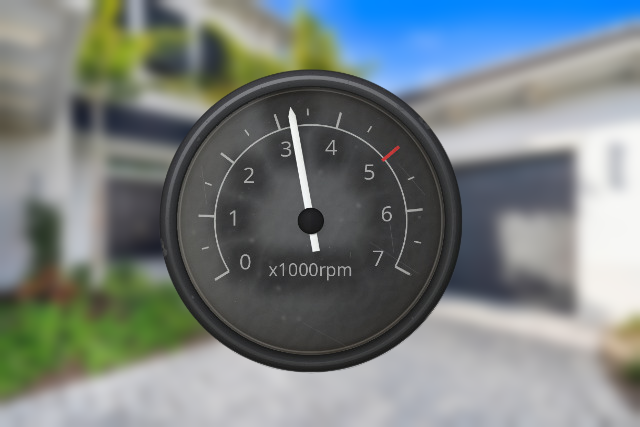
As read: 3250 rpm
